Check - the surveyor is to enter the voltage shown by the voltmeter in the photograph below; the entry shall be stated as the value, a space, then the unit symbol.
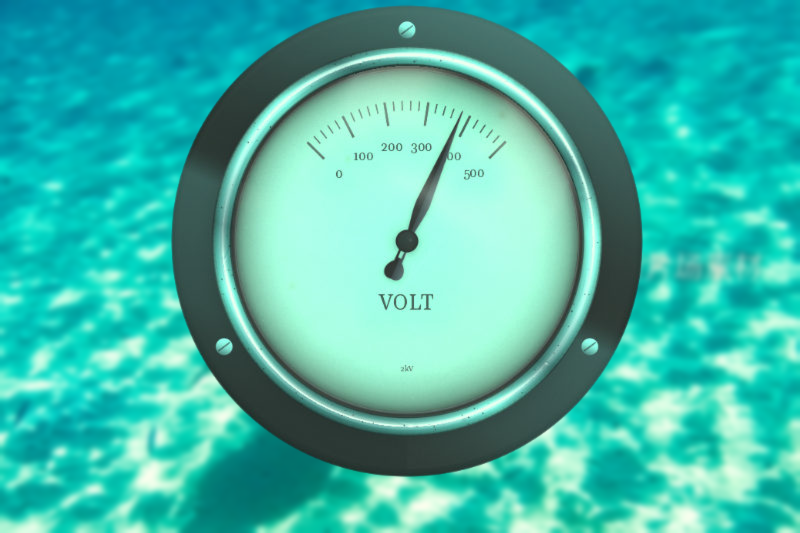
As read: 380 V
